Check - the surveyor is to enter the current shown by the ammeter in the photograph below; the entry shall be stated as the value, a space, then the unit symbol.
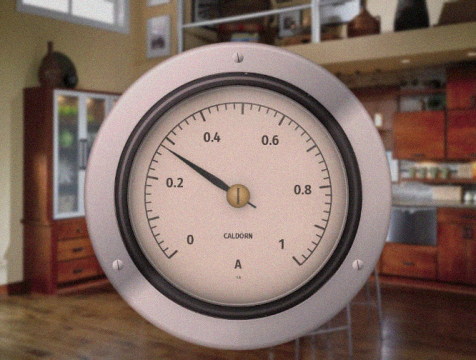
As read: 0.28 A
